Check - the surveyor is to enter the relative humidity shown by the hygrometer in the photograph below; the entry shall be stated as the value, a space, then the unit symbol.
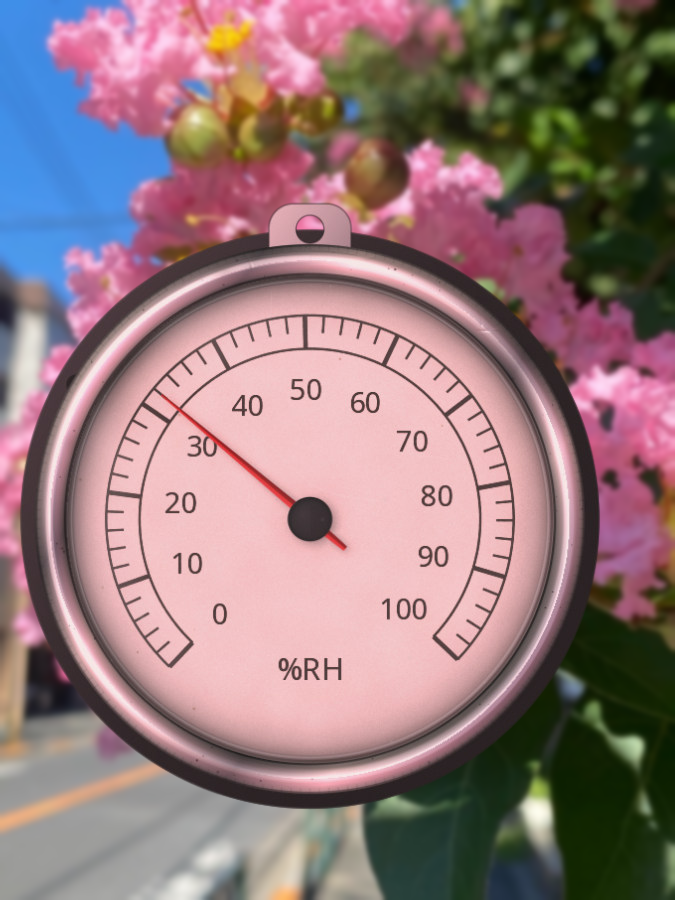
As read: 32 %
